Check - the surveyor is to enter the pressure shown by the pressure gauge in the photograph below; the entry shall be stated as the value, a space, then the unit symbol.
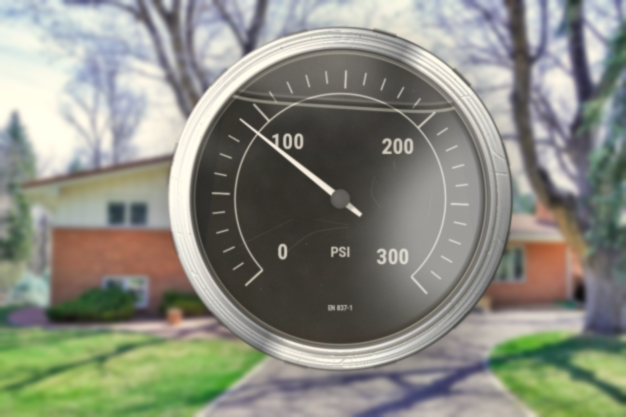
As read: 90 psi
